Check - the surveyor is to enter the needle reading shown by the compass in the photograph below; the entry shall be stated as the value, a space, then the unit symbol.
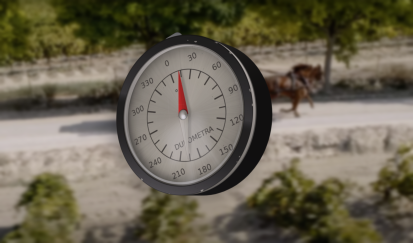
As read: 15 °
